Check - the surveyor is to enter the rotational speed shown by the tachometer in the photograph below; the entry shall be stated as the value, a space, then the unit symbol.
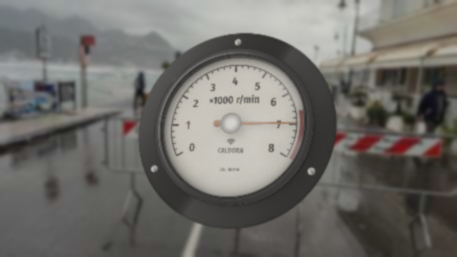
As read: 7000 rpm
